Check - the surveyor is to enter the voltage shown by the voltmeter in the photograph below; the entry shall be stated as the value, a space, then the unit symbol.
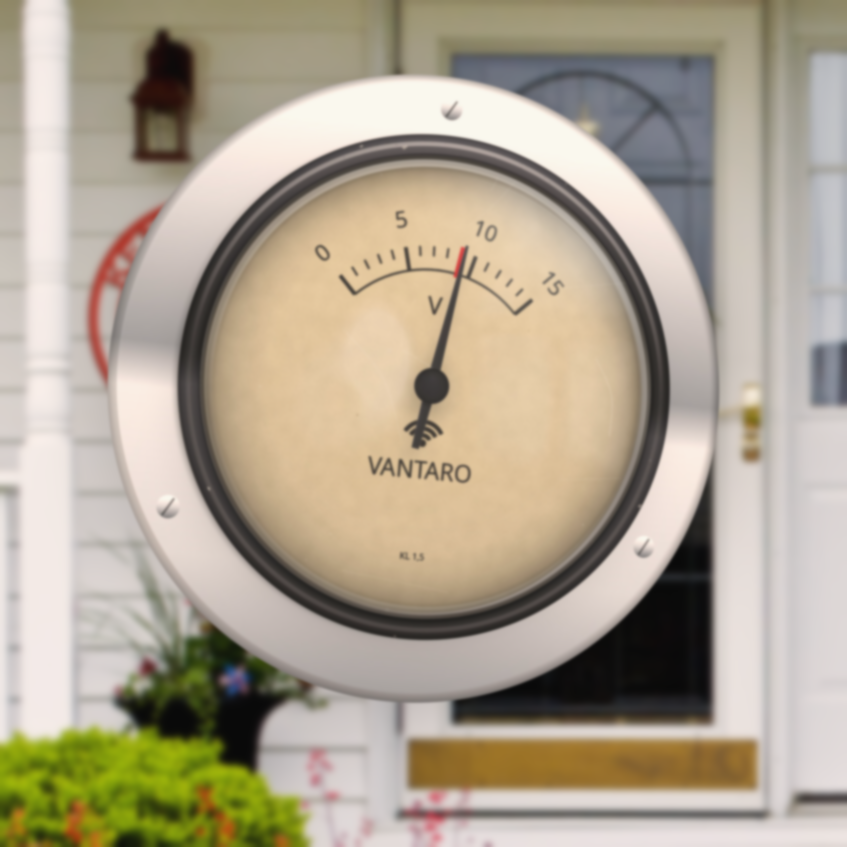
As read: 9 V
